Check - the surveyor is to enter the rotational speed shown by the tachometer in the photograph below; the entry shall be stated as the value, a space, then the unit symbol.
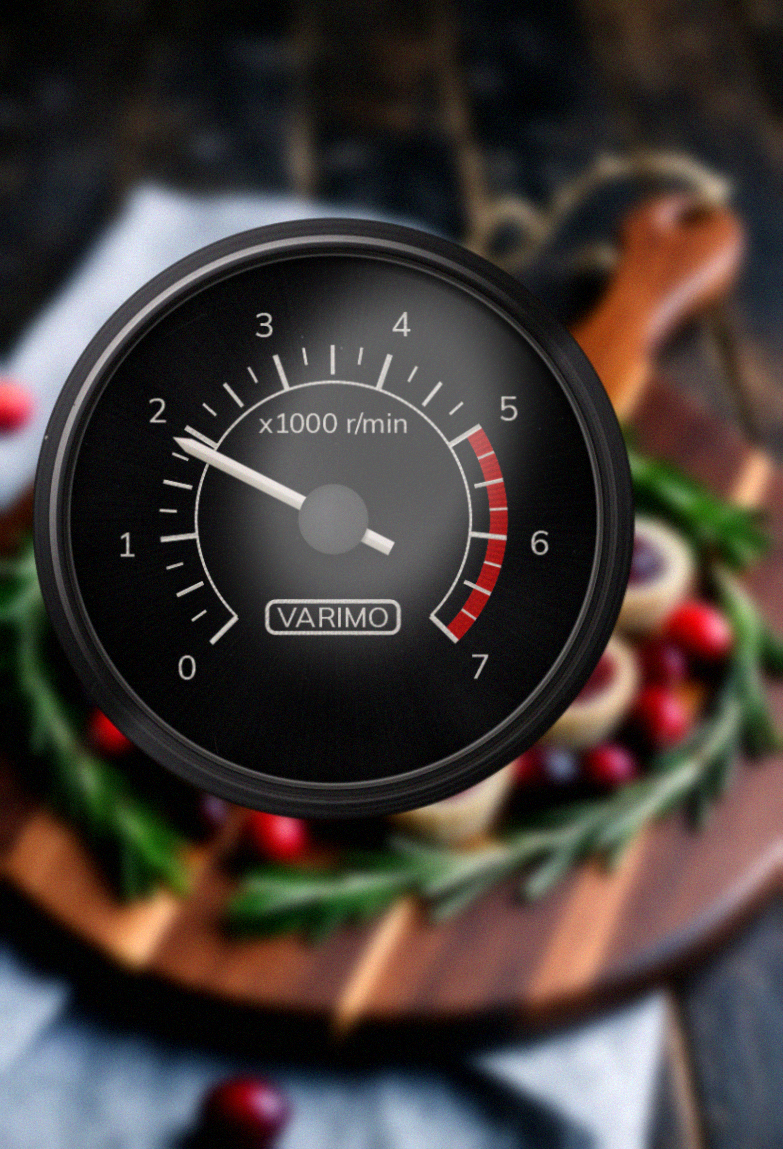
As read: 1875 rpm
